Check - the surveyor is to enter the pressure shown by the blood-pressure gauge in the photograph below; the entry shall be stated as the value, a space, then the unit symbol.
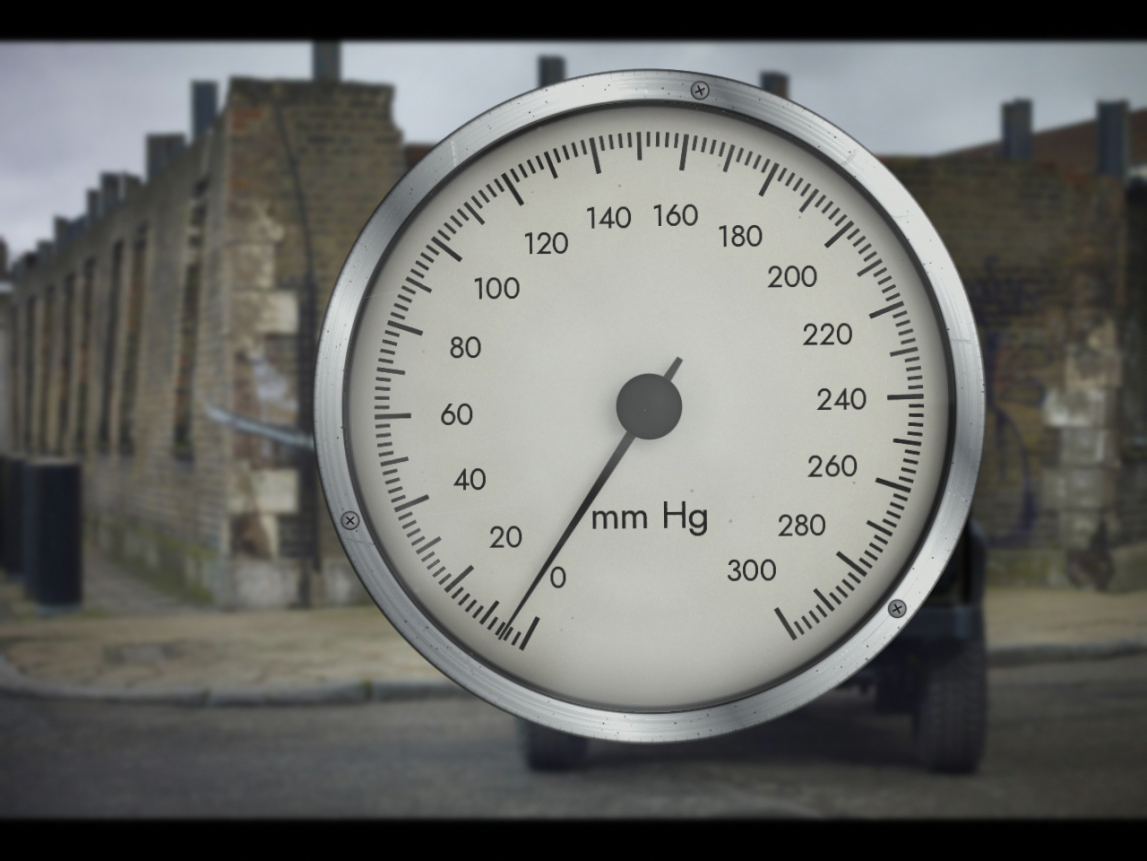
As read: 5 mmHg
